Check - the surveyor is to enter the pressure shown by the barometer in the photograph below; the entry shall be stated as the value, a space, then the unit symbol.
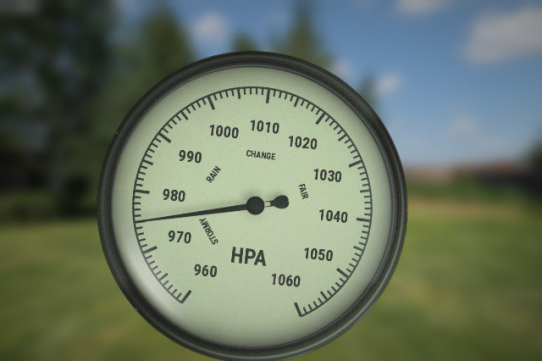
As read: 975 hPa
